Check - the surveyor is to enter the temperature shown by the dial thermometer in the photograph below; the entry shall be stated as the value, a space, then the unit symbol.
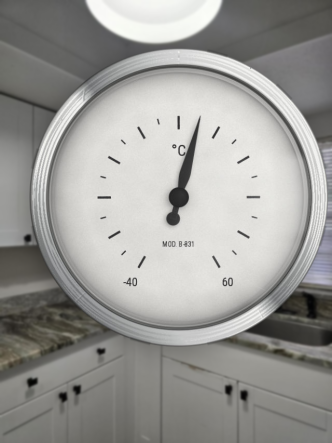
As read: 15 °C
